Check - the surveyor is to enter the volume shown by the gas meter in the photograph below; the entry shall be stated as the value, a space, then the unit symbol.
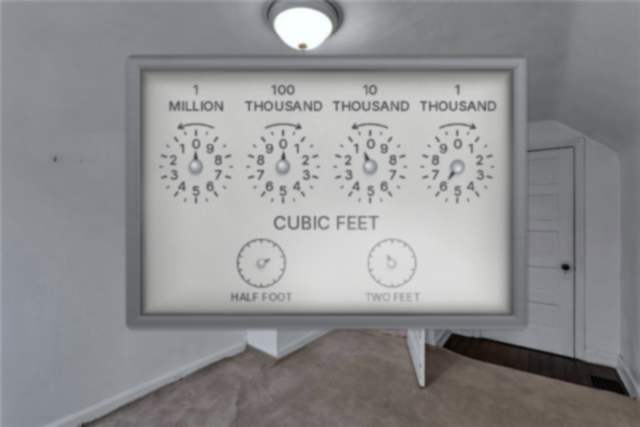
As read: 600 ft³
